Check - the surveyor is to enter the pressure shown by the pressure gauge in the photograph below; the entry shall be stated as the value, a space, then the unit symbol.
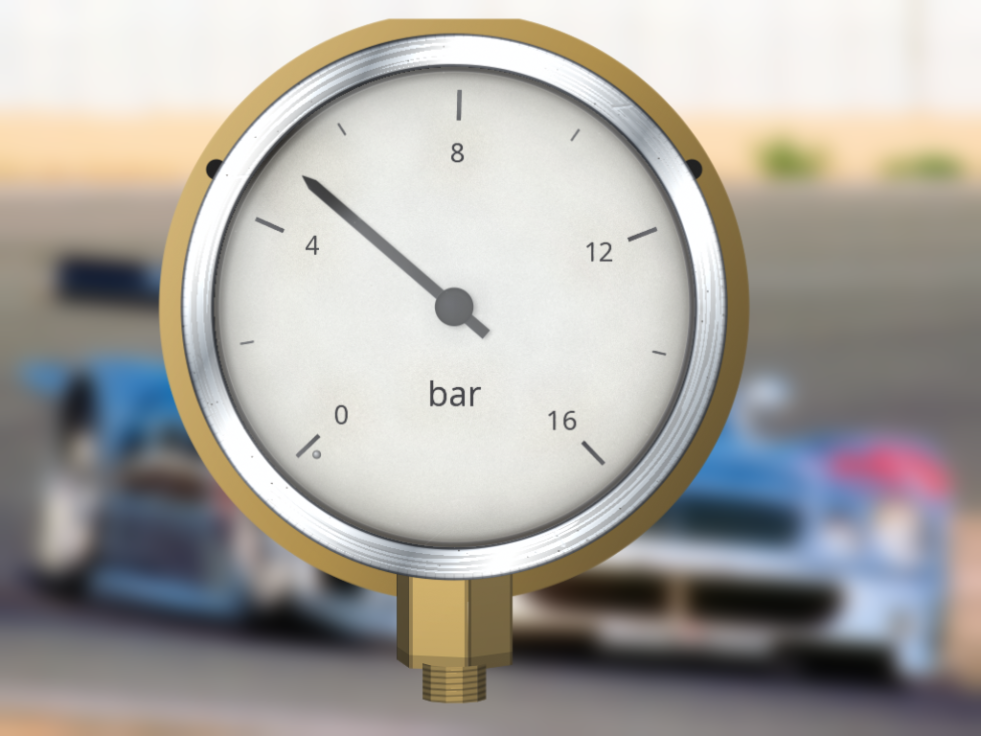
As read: 5 bar
